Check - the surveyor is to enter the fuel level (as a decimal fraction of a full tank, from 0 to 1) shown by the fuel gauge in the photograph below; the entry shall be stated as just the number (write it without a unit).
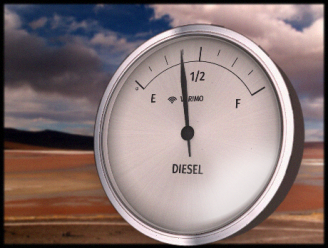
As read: 0.375
